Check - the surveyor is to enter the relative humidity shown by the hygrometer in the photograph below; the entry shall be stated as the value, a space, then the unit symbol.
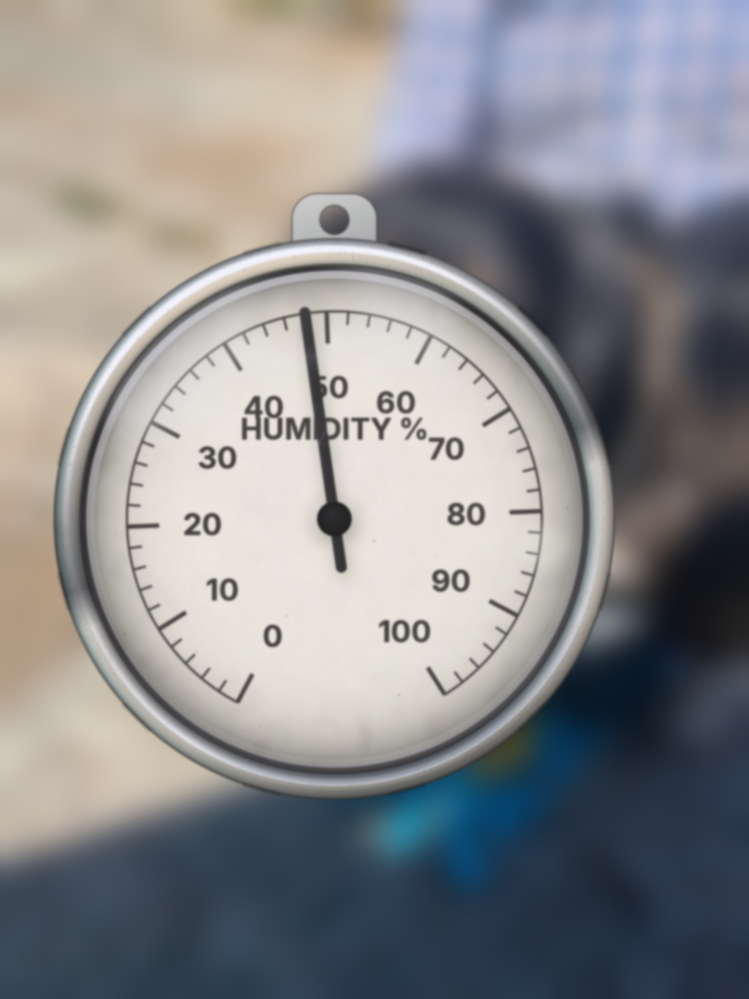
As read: 48 %
